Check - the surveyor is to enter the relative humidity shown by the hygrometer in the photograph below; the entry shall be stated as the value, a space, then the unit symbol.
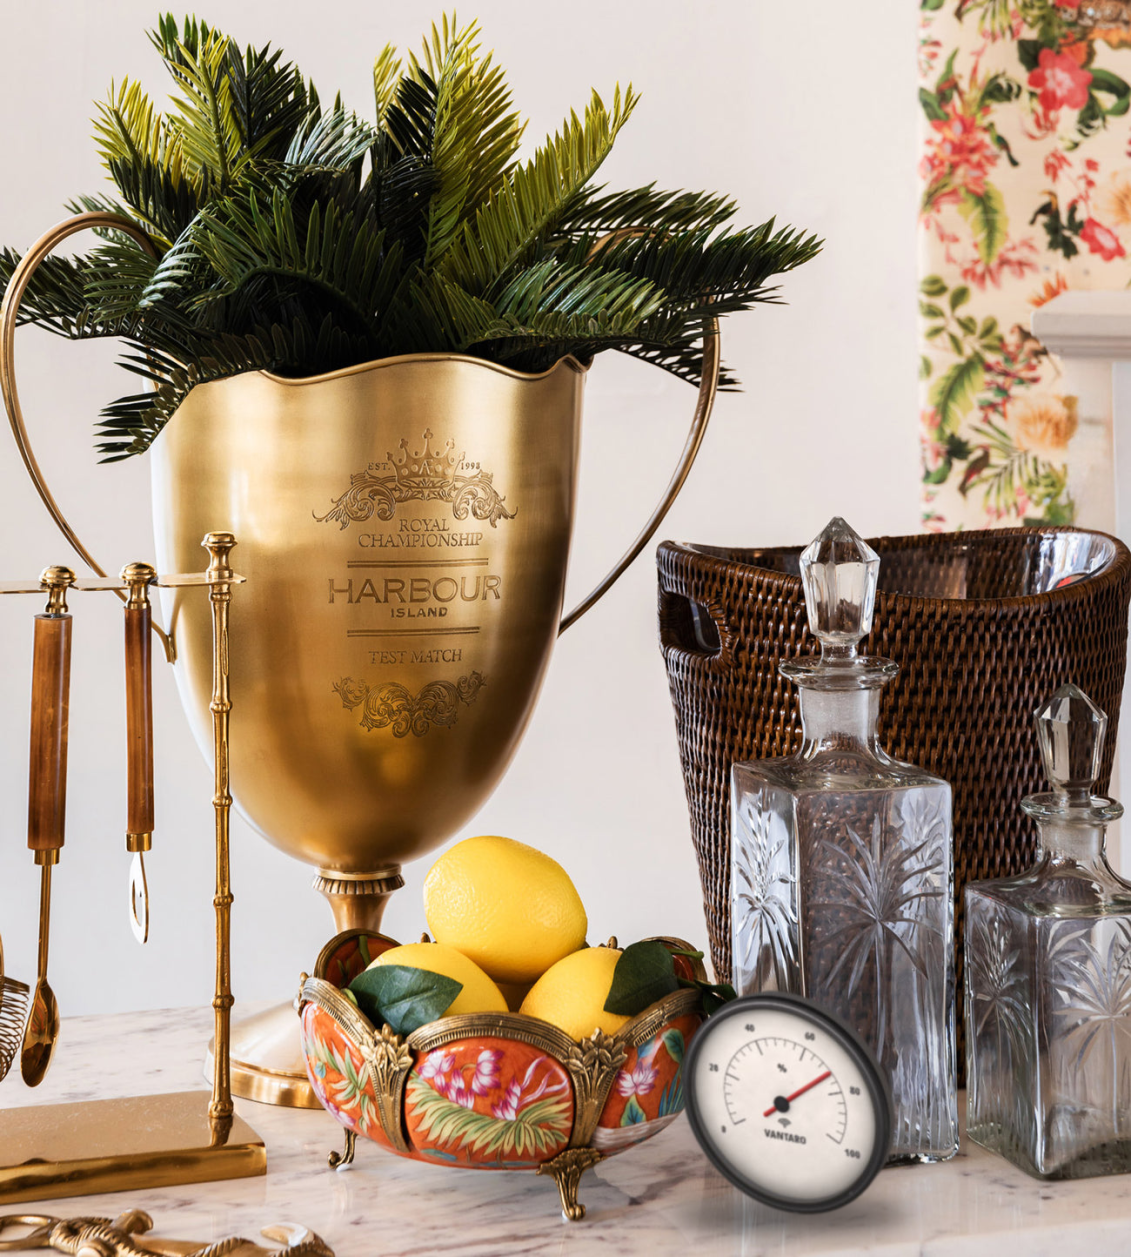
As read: 72 %
